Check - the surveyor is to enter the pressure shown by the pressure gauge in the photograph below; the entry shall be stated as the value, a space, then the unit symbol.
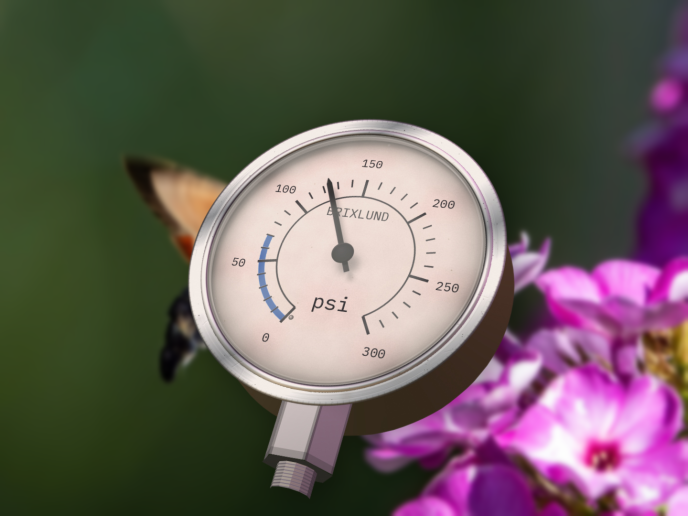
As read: 125 psi
